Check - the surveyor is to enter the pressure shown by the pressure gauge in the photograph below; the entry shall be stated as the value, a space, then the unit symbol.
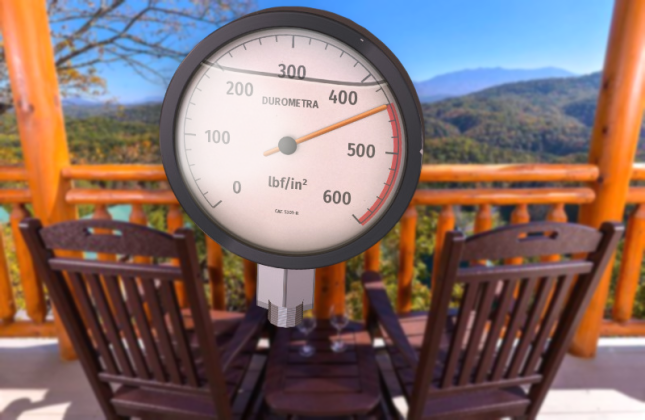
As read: 440 psi
